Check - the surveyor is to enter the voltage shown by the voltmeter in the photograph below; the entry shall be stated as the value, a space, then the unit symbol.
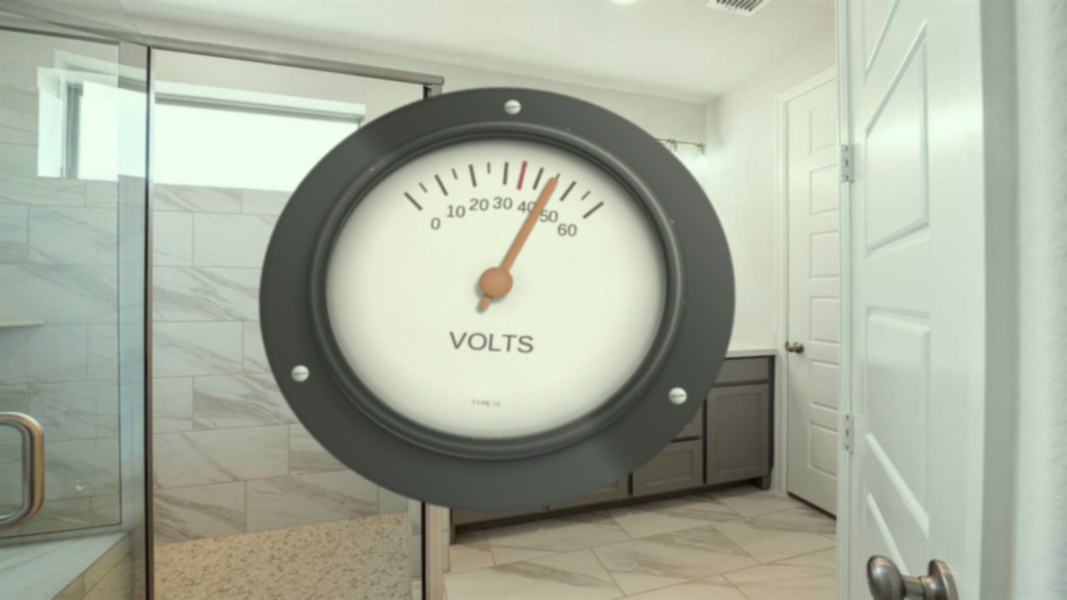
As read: 45 V
